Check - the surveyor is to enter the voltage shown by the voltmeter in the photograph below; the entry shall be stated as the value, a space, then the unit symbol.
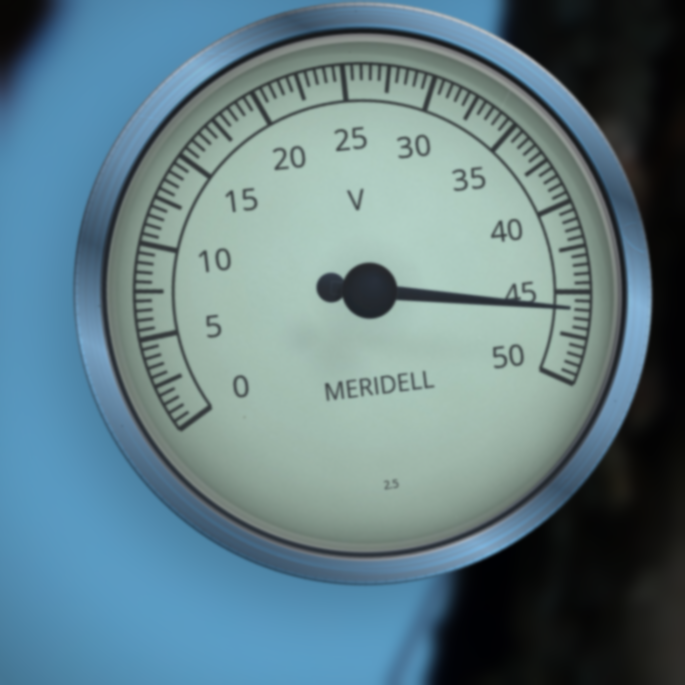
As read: 46 V
